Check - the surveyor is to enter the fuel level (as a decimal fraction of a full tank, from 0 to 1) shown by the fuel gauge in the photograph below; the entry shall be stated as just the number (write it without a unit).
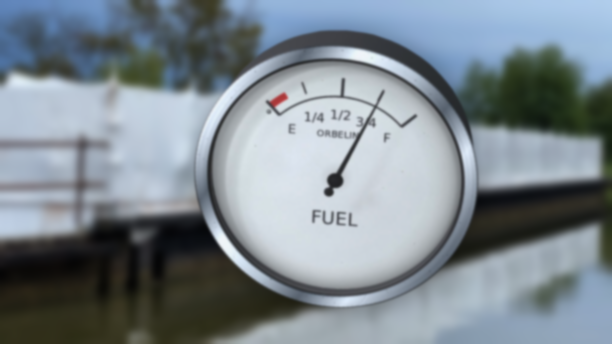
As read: 0.75
